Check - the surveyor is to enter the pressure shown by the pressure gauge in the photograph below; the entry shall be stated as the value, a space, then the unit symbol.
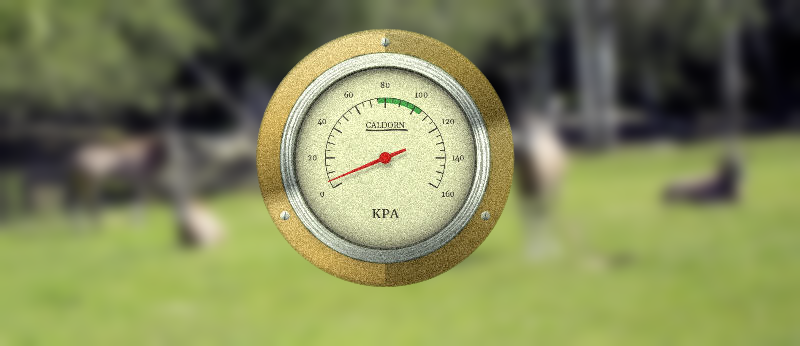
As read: 5 kPa
